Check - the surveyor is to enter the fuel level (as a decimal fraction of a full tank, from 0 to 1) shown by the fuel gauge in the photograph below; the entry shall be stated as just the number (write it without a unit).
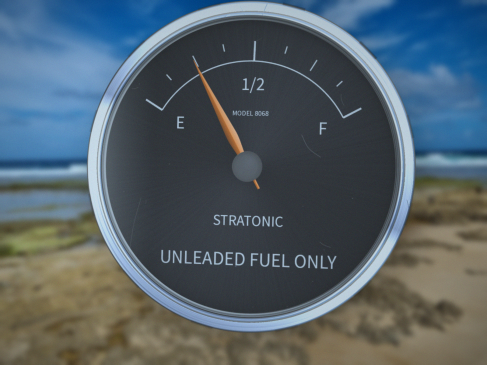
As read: 0.25
